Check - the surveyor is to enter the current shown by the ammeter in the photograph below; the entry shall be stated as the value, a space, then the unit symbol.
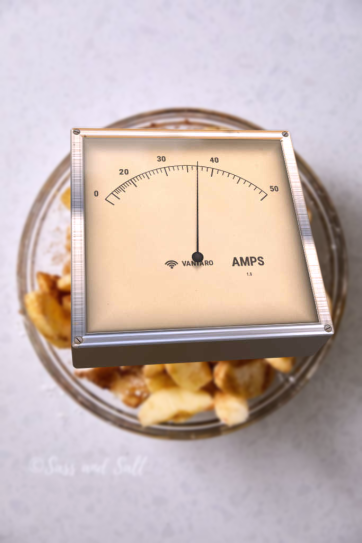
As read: 37 A
